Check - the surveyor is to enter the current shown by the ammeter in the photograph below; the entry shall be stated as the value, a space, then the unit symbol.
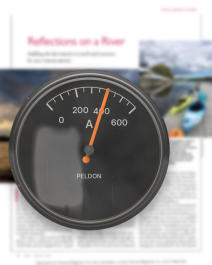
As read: 400 A
